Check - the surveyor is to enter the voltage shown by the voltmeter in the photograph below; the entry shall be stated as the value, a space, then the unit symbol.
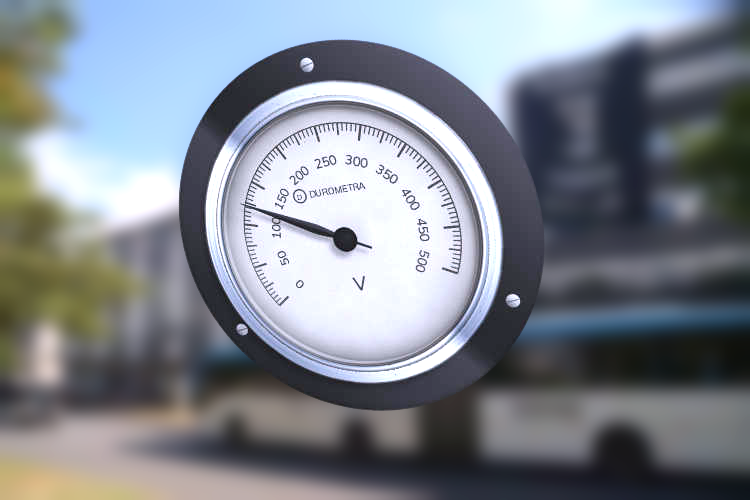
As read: 125 V
